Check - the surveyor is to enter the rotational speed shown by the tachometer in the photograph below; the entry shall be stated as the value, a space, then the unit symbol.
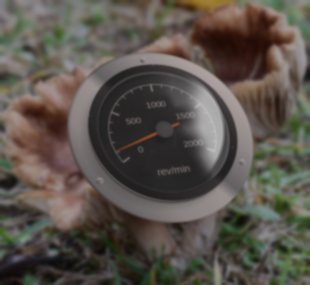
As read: 100 rpm
